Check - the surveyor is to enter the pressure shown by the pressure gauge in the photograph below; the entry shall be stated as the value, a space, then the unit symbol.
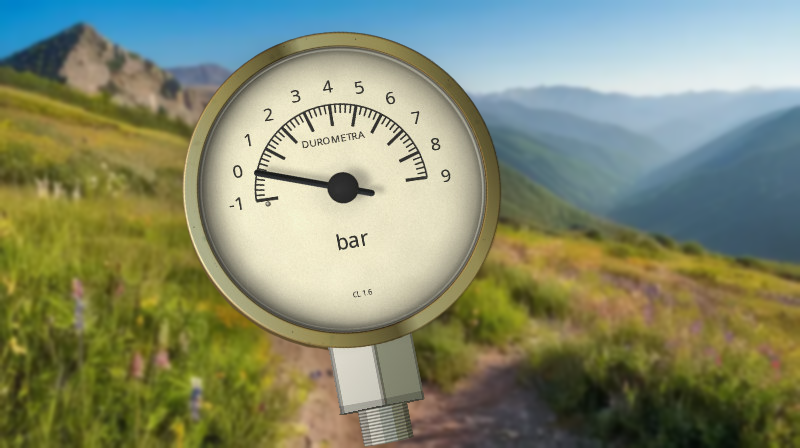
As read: 0 bar
